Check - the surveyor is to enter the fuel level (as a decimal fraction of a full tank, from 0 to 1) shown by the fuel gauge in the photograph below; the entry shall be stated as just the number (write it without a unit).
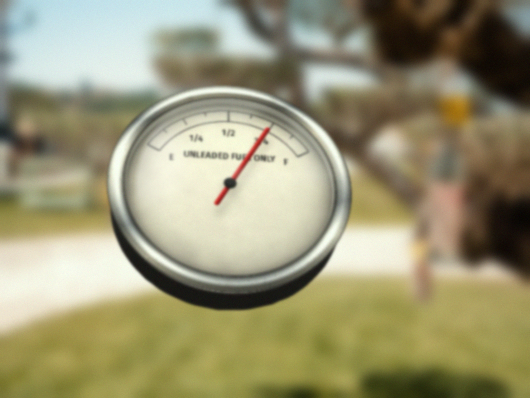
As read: 0.75
